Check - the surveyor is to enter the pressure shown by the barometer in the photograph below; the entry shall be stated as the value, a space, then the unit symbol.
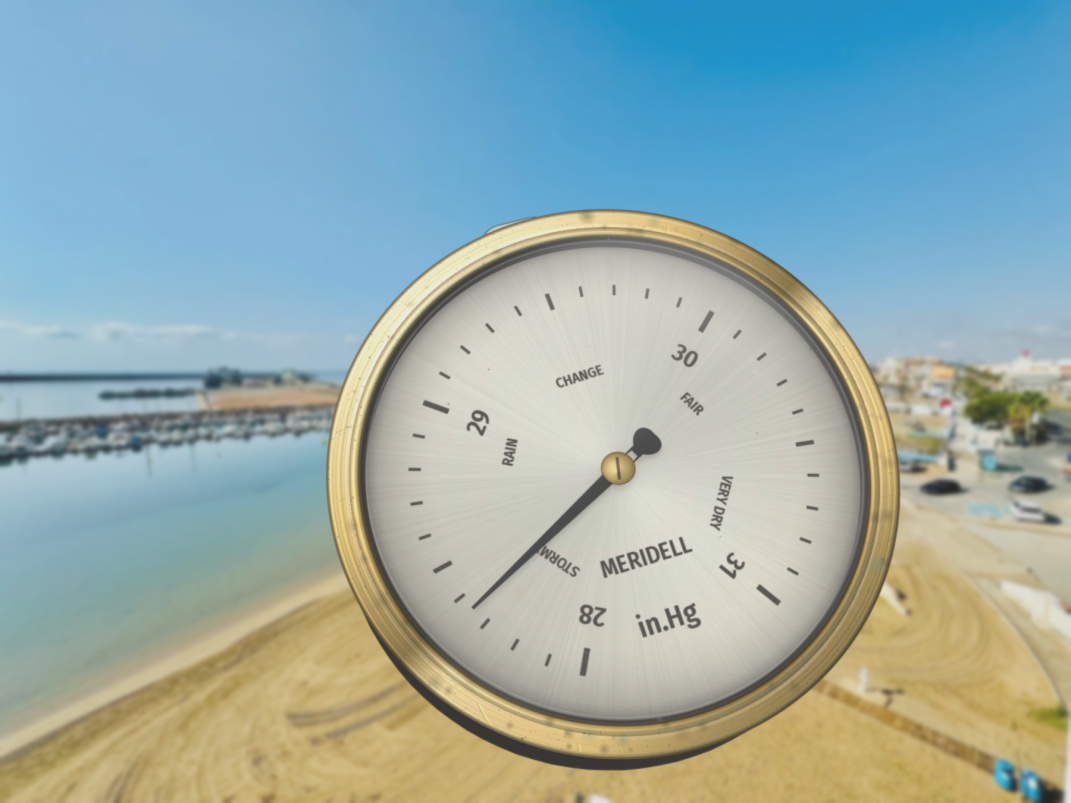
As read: 28.35 inHg
